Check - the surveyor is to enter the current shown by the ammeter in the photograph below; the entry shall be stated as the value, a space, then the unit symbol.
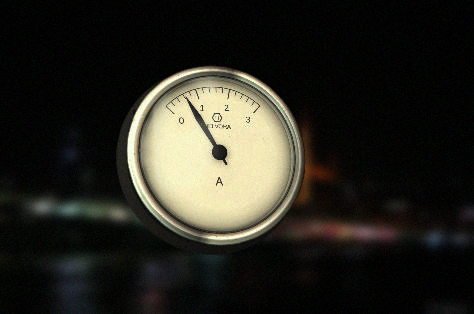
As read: 0.6 A
